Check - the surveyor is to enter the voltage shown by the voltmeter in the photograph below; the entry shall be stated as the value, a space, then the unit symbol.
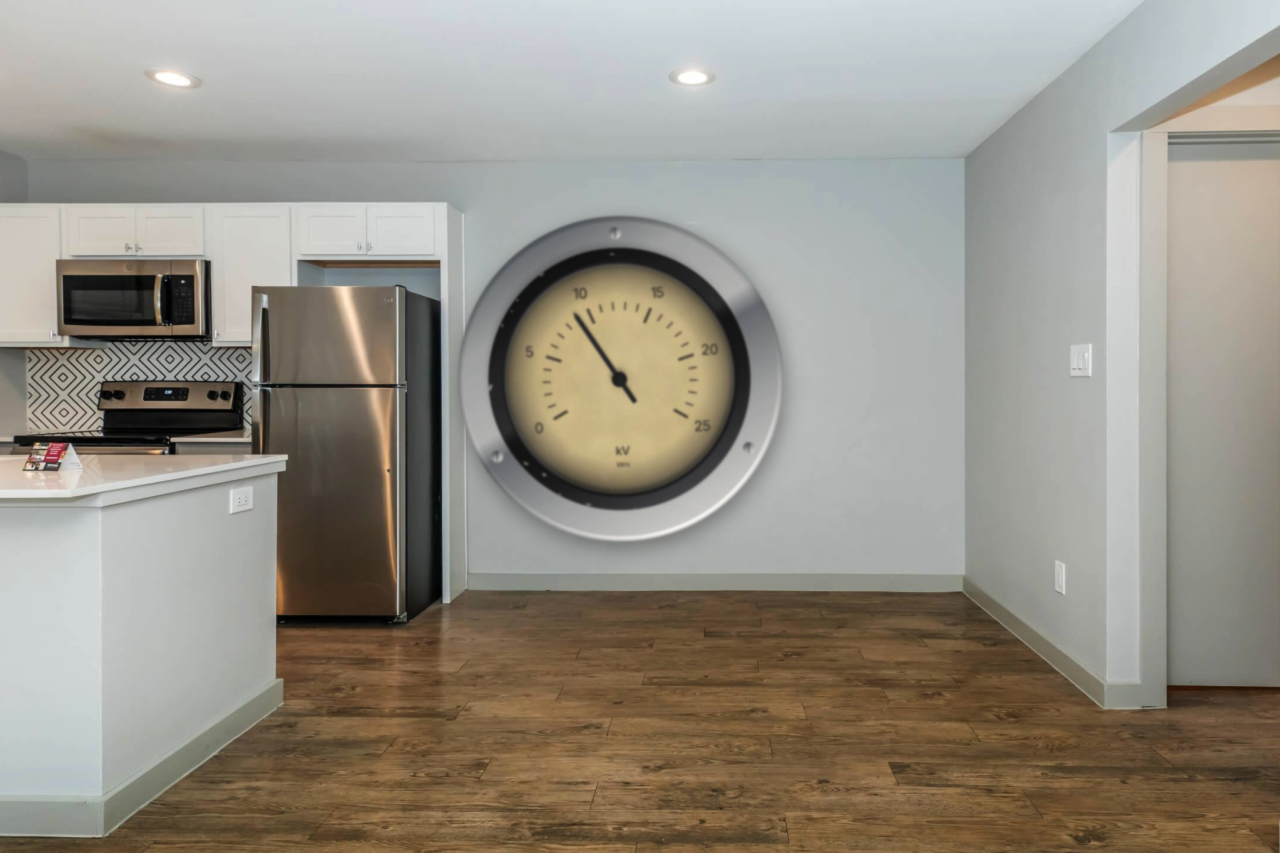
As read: 9 kV
